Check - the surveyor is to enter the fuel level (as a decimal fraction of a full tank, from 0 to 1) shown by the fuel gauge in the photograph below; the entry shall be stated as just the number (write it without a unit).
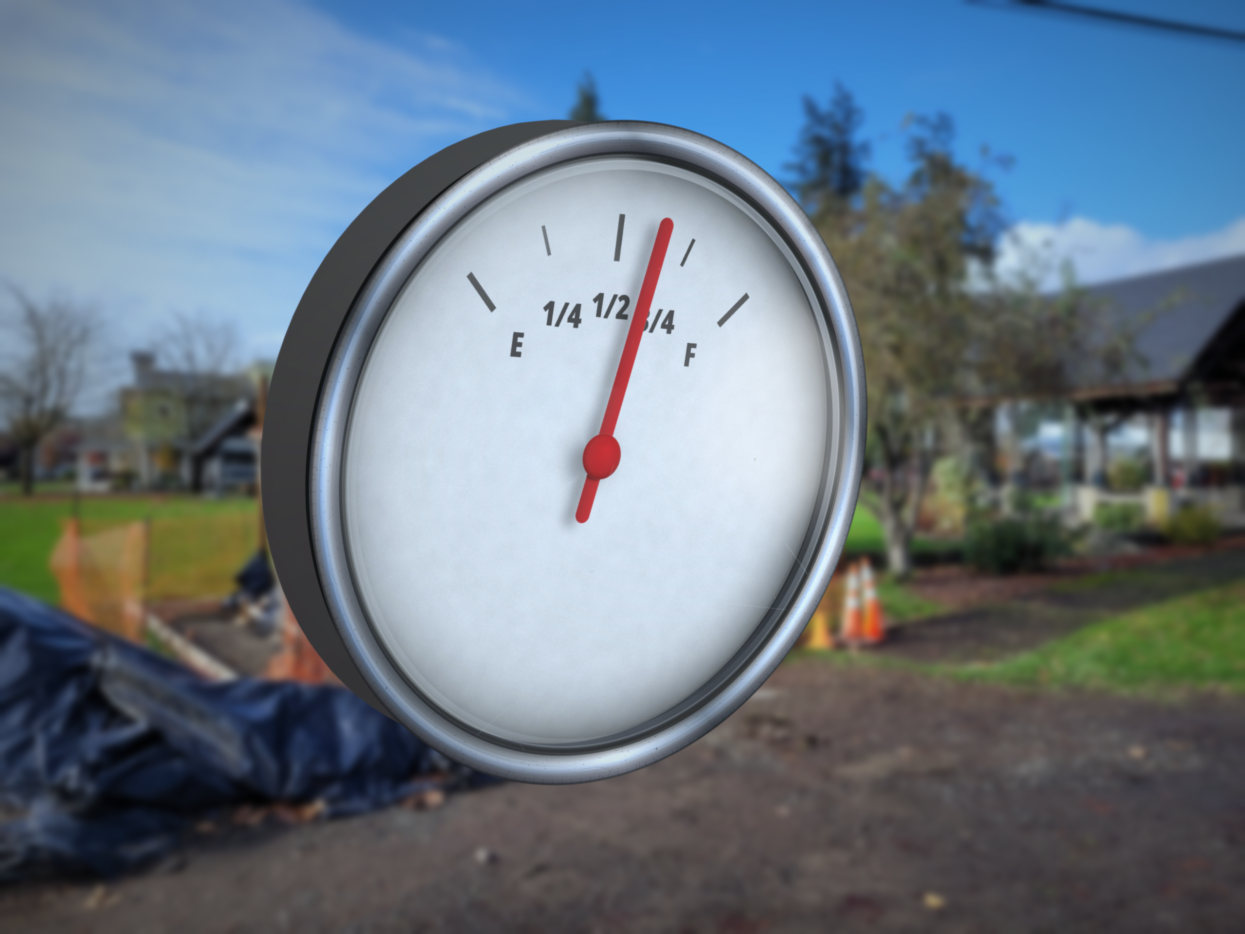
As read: 0.625
